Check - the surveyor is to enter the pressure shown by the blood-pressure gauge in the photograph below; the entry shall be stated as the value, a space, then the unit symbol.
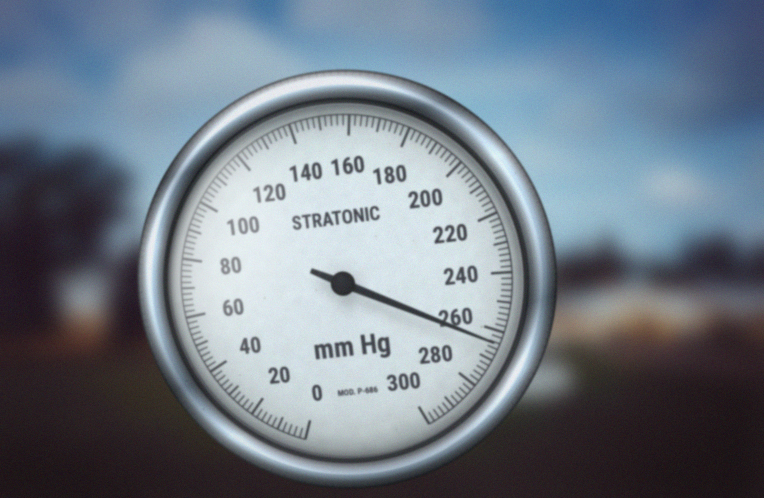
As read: 264 mmHg
